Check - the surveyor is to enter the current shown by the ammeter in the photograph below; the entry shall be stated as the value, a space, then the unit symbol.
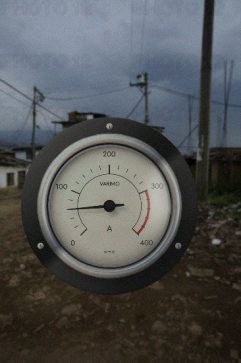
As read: 60 A
